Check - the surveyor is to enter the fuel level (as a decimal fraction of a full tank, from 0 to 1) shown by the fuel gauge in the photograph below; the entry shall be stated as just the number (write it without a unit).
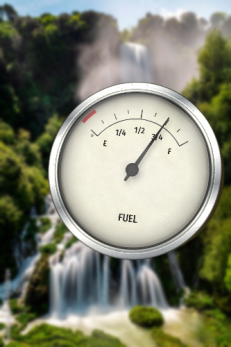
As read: 0.75
